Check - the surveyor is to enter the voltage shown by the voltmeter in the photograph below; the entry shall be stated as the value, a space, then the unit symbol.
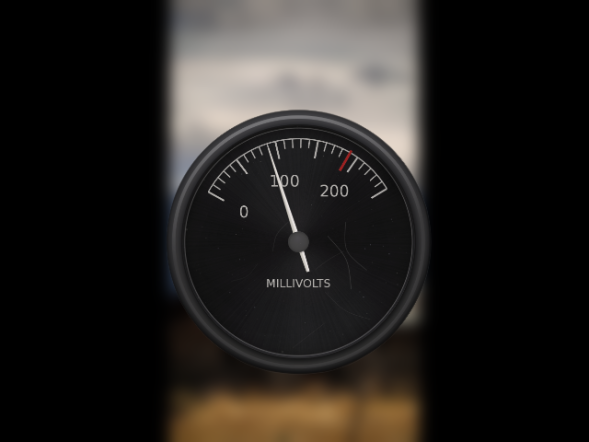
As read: 90 mV
